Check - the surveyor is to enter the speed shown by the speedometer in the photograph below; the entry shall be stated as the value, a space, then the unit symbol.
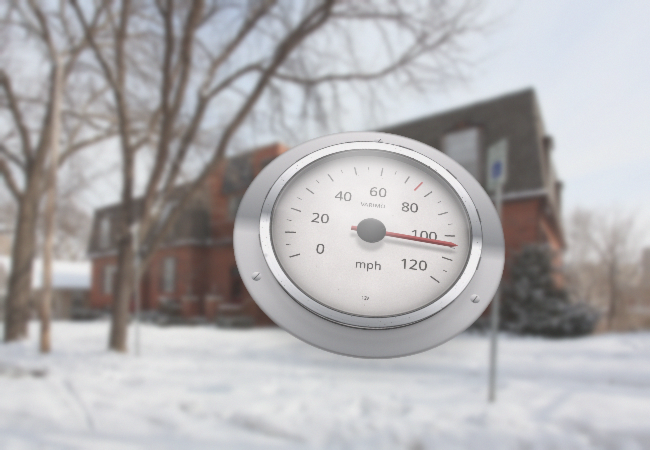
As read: 105 mph
